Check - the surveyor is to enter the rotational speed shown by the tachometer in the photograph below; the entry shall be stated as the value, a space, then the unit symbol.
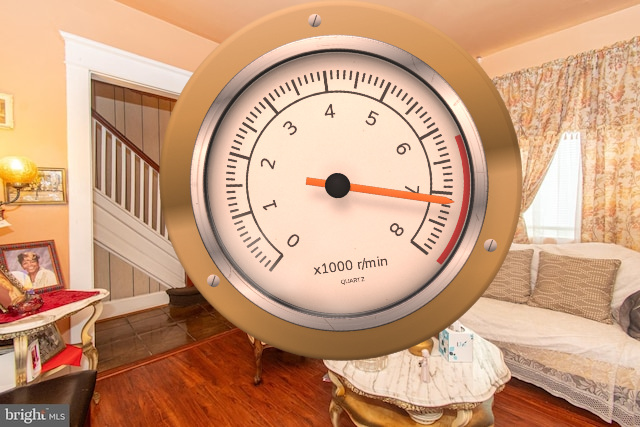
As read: 7100 rpm
